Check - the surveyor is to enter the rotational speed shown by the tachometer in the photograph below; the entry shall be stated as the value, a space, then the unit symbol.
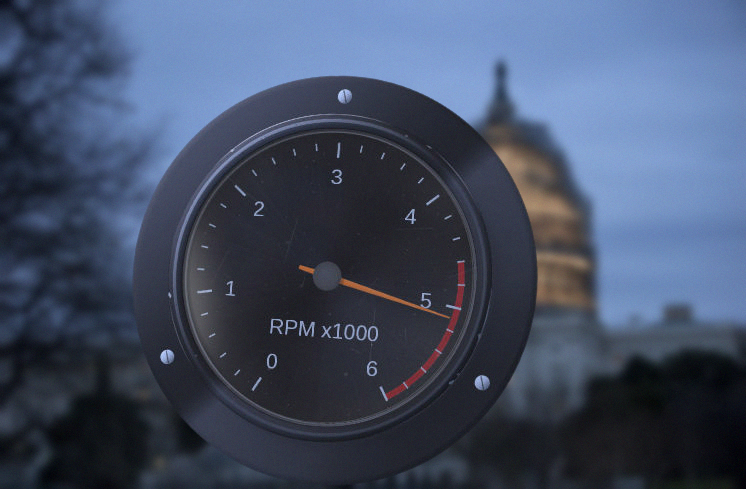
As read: 5100 rpm
